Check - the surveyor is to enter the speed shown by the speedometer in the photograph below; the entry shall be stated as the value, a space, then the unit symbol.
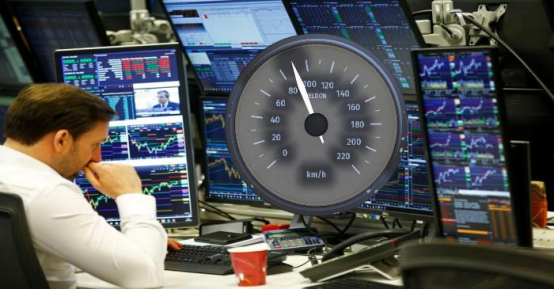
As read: 90 km/h
